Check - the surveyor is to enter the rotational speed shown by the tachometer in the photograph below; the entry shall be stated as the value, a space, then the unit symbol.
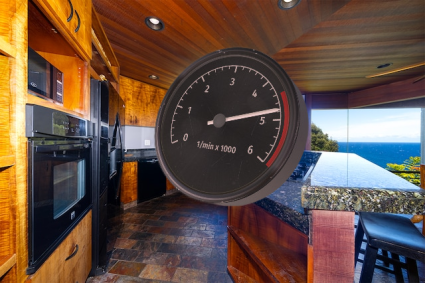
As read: 4800 rpm
